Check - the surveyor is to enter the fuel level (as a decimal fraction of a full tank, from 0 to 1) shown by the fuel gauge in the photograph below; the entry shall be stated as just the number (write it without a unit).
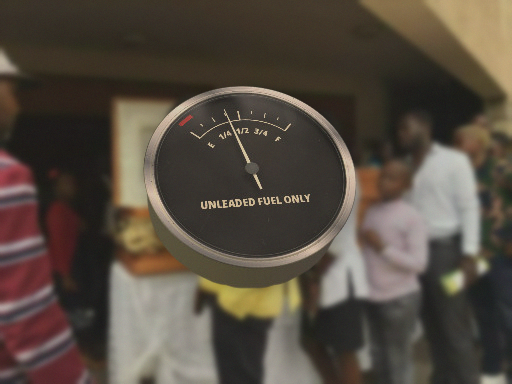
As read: 0.375
